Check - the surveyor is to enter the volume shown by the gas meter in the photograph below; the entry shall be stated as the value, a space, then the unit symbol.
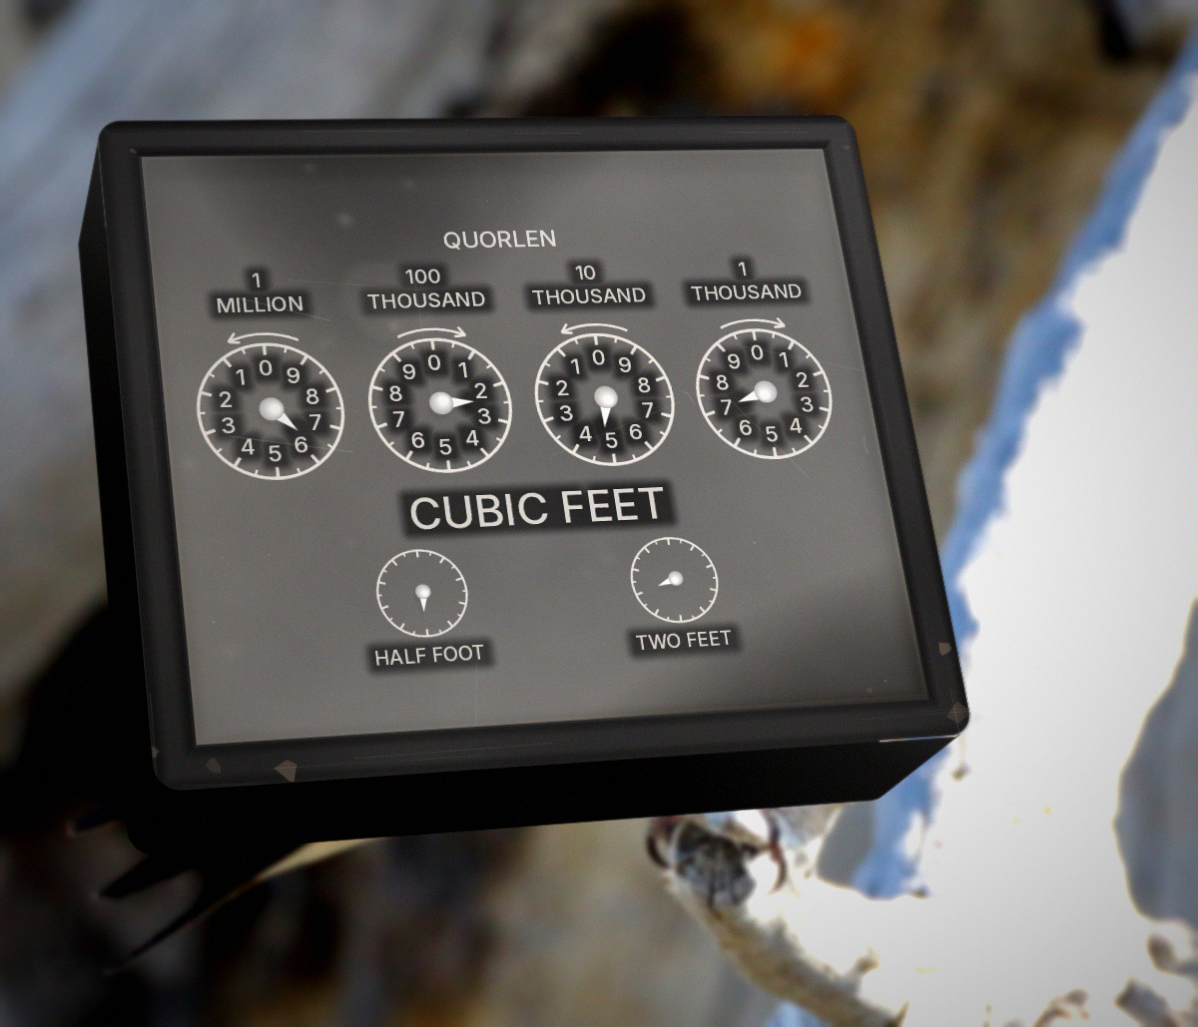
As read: 624700 ft³
